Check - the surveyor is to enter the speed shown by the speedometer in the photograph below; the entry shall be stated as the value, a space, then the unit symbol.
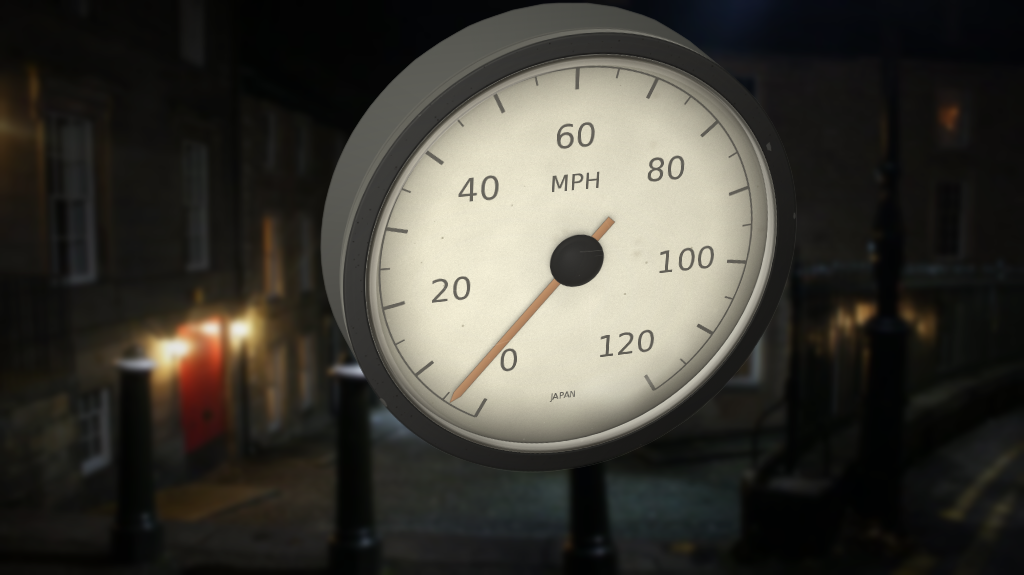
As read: 5 mph
